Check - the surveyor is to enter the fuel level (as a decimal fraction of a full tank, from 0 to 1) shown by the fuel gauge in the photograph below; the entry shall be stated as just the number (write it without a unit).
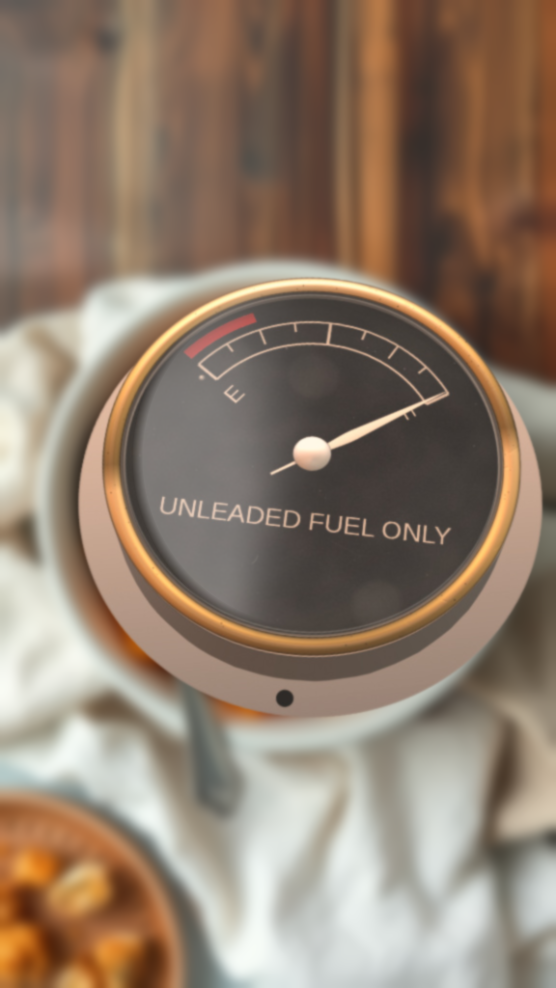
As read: 1
